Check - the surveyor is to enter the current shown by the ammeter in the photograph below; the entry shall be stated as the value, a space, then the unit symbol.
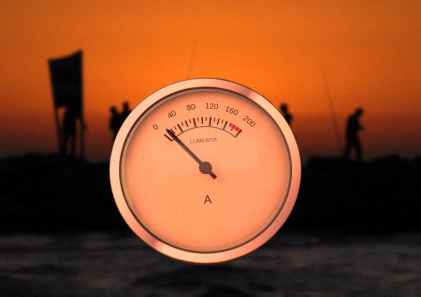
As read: 10 A
